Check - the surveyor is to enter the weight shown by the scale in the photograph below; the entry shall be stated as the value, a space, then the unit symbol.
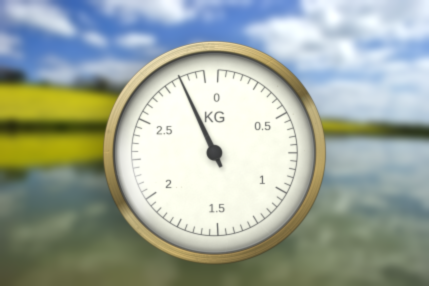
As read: 2.85 kg
